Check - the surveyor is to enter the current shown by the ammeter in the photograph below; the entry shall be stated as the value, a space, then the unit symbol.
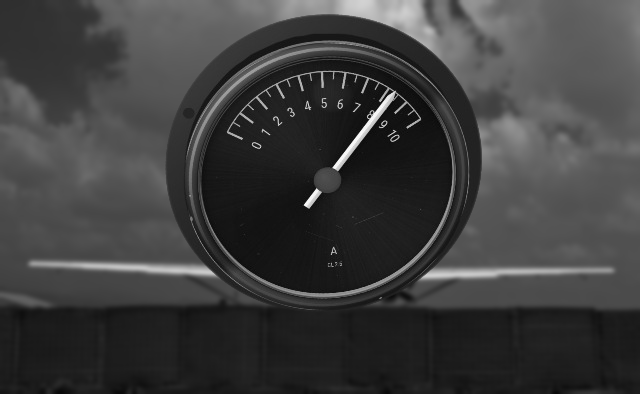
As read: 8.25 A
